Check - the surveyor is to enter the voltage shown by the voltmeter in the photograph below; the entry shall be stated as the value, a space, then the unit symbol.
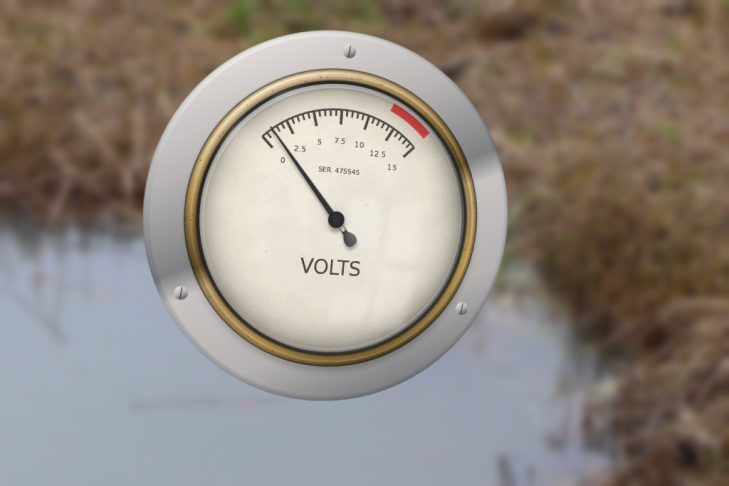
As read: 1 V
